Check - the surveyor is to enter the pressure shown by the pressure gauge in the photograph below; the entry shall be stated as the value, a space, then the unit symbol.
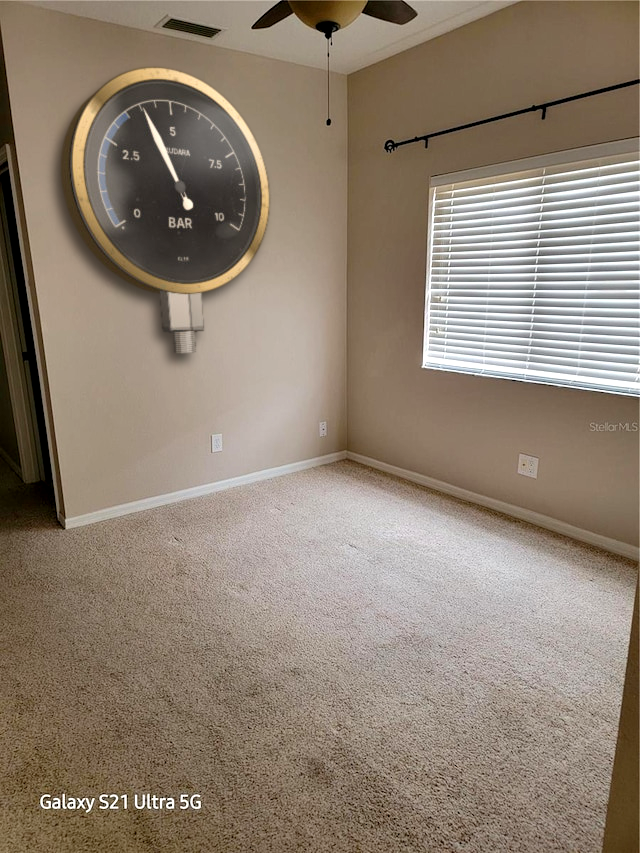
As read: 4 bar
